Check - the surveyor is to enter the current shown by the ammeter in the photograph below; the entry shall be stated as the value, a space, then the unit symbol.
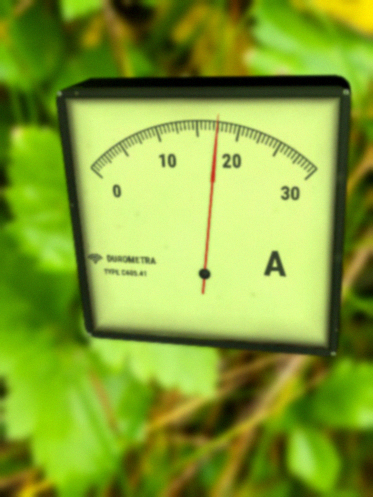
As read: 17.5 A
